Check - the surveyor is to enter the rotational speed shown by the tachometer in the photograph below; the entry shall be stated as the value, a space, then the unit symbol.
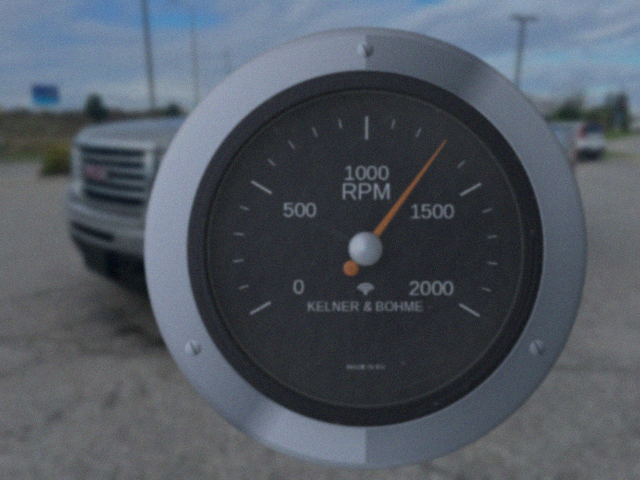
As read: 1300 rpm
